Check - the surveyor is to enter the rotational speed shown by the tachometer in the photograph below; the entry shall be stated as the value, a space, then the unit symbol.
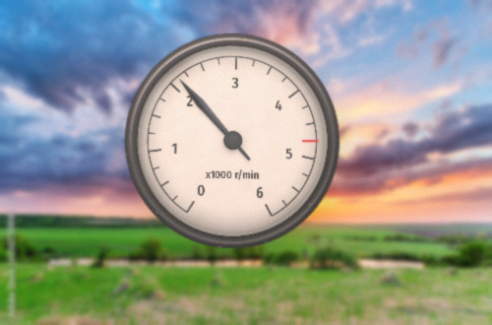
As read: 2125 rpm
